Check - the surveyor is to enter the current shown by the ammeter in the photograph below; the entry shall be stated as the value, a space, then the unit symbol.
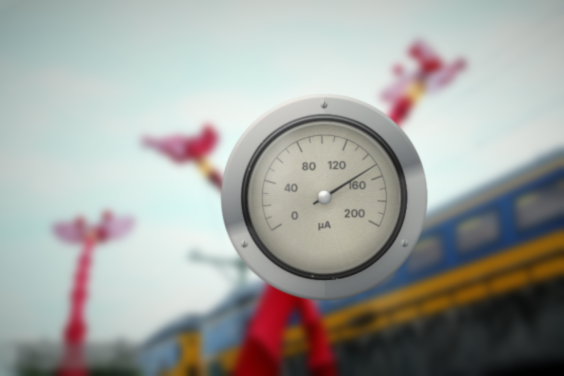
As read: 150 µA
